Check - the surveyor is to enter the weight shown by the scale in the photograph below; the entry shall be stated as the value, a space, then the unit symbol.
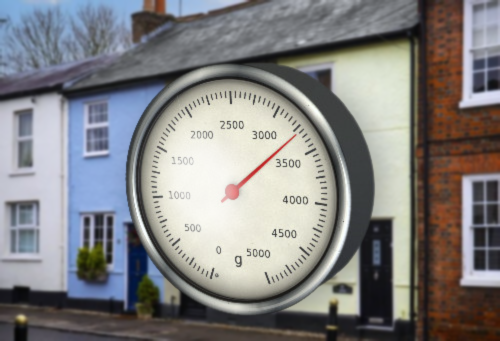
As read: 3300 g
